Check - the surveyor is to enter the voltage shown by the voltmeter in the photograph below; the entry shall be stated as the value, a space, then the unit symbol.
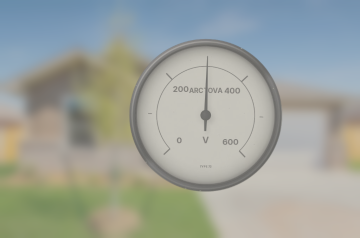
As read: 300 V
